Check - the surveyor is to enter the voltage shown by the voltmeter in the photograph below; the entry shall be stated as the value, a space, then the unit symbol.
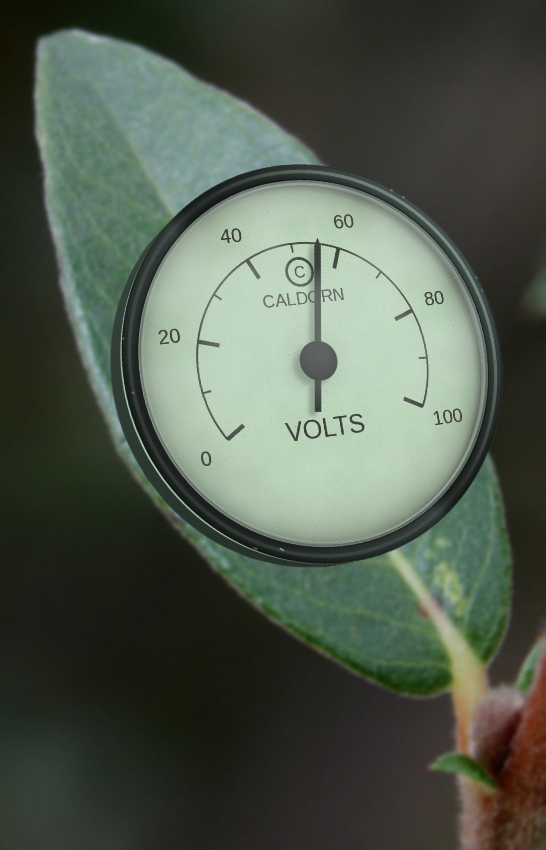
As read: 55 V
